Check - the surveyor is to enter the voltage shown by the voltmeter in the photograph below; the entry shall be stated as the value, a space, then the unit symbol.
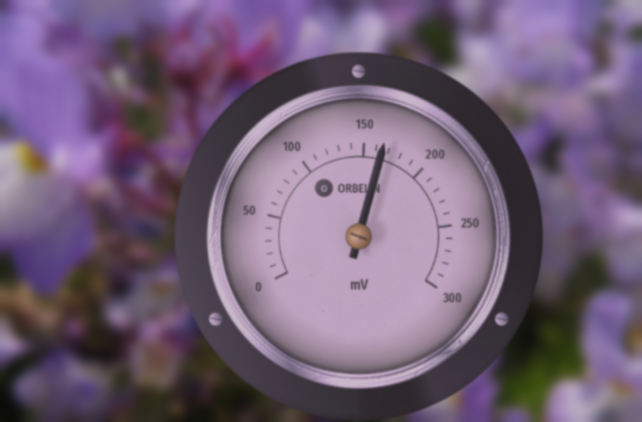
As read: 165 mV
